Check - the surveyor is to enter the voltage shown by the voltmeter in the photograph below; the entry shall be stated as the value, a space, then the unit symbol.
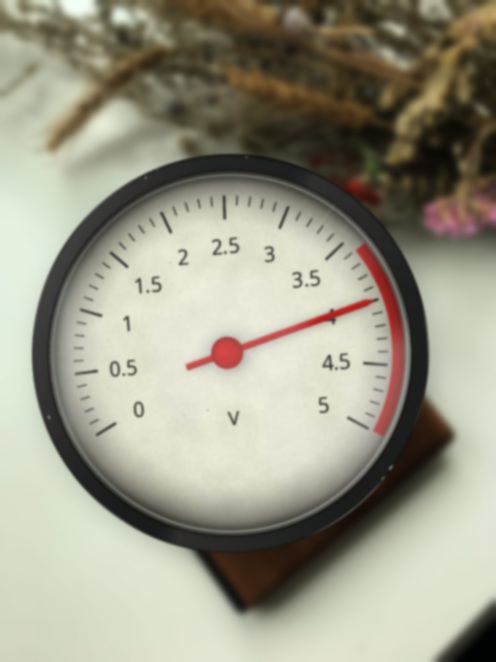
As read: 4 V
